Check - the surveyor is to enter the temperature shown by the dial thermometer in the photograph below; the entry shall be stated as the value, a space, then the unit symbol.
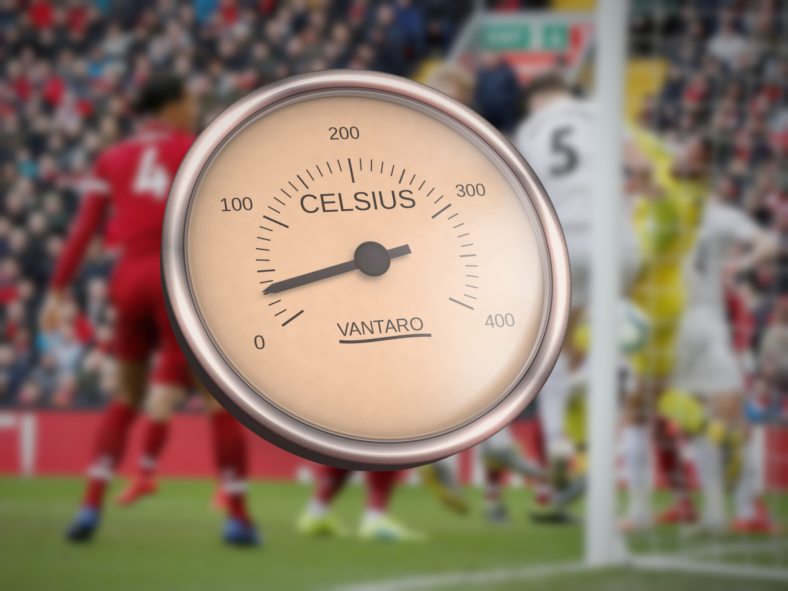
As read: 30 °C
